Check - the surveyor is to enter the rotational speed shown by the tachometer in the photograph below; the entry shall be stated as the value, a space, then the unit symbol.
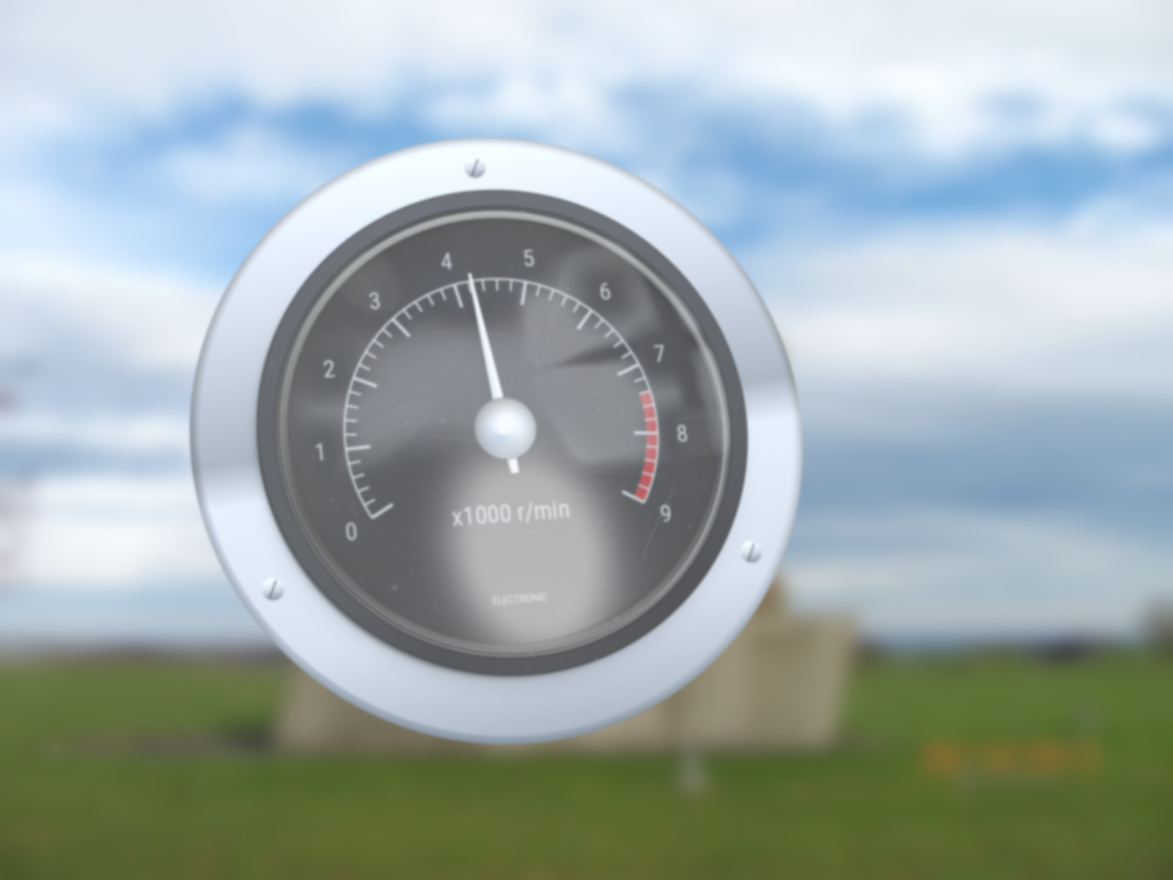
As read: 4200 rpm
